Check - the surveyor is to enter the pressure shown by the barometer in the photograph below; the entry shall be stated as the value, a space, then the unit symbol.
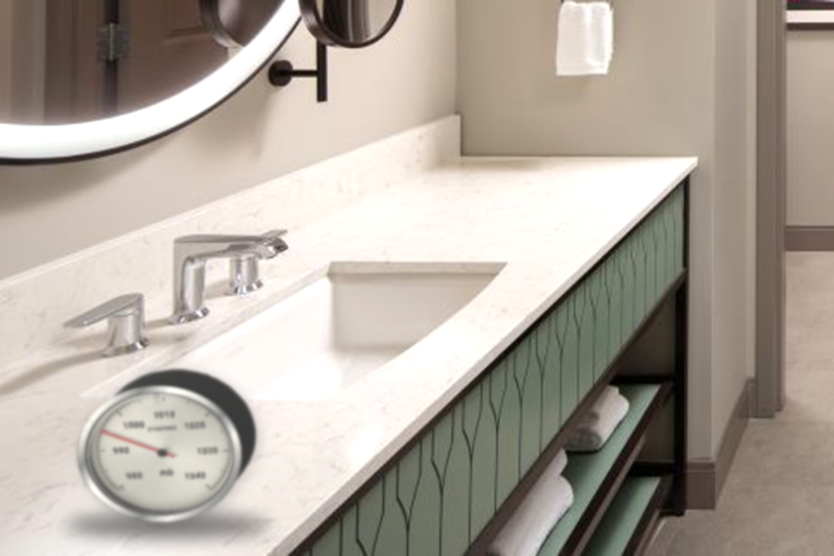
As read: 995 mbar
